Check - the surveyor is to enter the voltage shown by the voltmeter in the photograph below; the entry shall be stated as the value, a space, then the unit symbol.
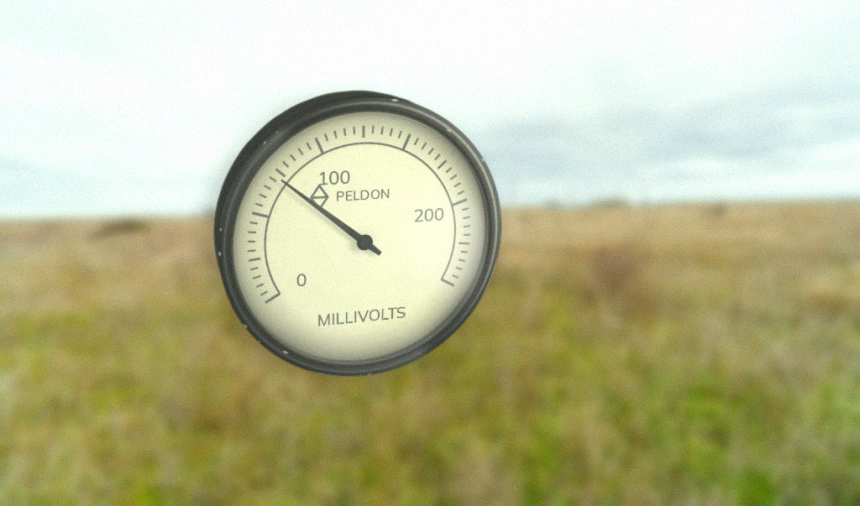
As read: 72.5 mV
